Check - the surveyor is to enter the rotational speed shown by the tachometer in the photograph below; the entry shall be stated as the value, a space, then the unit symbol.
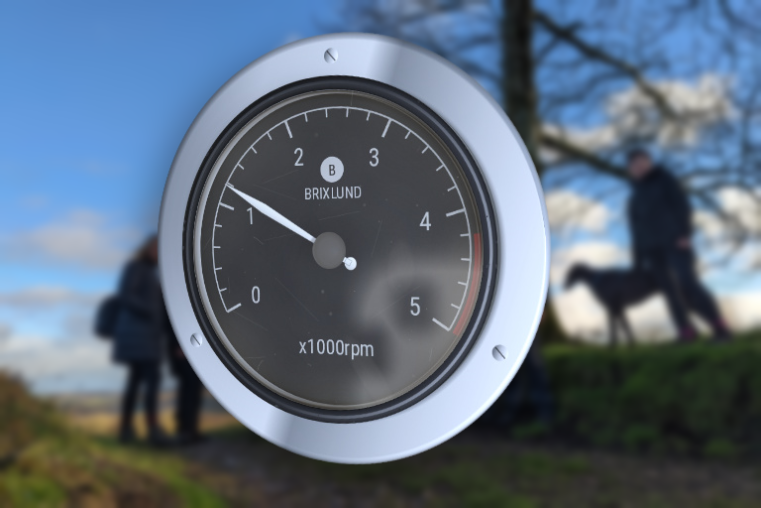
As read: 1200 rpm
